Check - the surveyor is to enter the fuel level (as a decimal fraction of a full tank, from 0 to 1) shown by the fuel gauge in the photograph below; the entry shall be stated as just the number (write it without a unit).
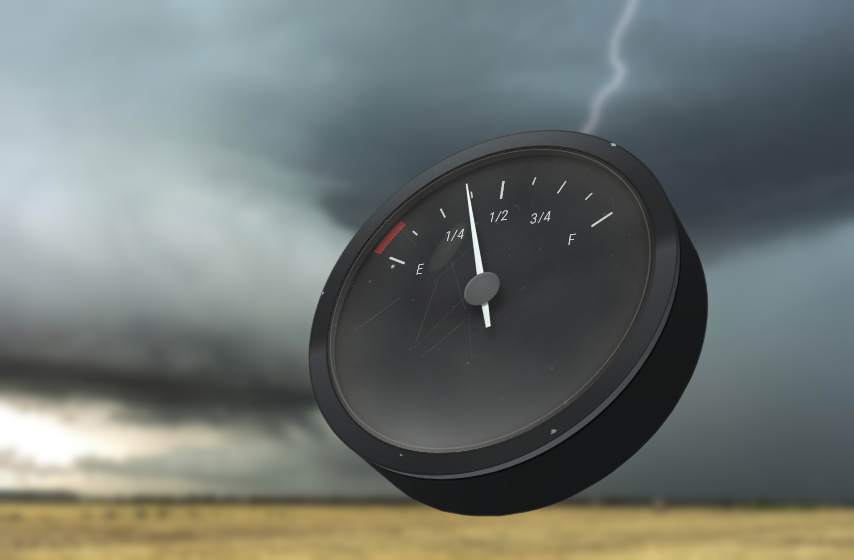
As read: 0.375
